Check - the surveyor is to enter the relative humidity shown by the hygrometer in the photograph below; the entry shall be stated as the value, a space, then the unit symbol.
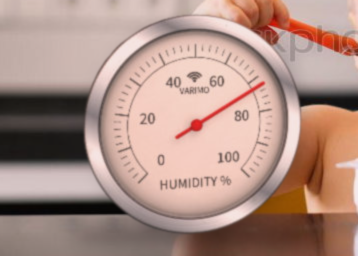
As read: 72 %
